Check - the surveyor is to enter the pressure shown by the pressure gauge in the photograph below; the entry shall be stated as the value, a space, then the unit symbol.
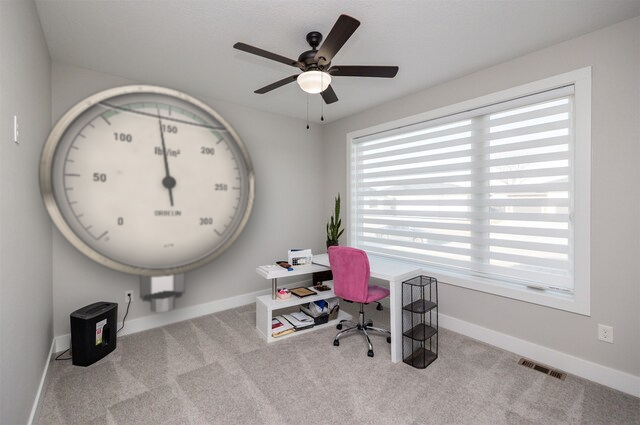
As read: 140 psi
